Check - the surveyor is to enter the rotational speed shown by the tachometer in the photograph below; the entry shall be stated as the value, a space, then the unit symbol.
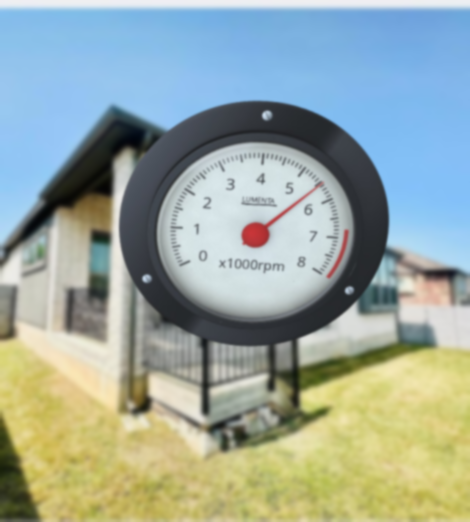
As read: 5500 rpm
